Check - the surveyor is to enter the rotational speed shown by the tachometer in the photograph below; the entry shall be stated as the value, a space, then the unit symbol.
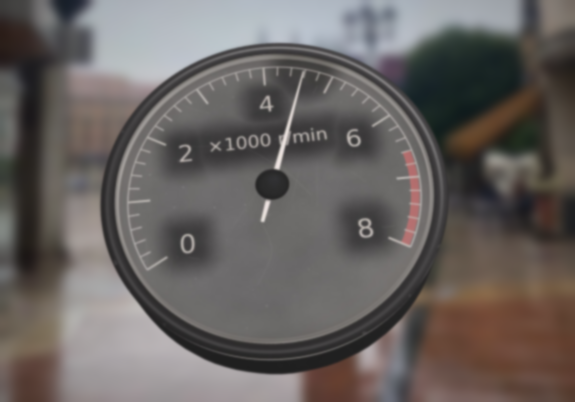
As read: 4600 rpm
